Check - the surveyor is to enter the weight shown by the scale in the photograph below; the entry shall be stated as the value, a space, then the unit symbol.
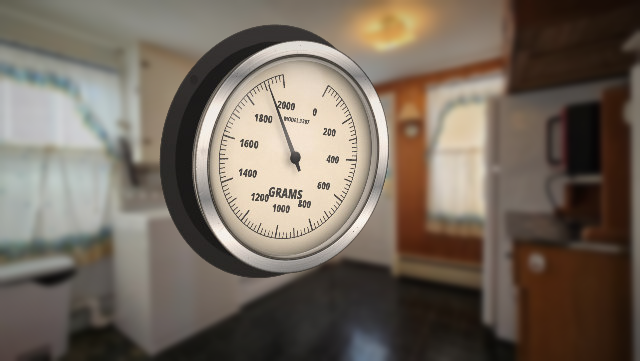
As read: 1900 g
